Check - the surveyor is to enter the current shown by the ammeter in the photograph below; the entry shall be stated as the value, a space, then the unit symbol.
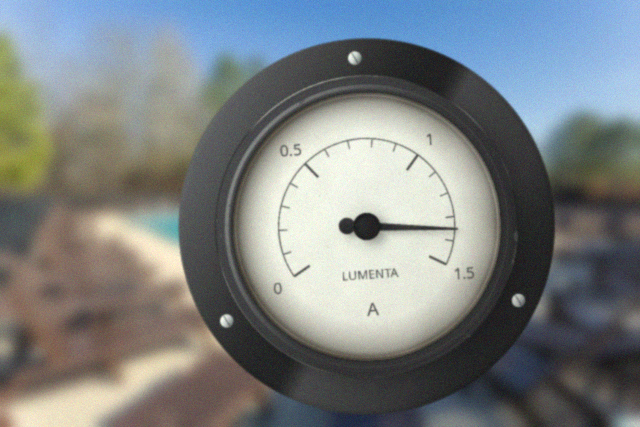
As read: 1.35 A
